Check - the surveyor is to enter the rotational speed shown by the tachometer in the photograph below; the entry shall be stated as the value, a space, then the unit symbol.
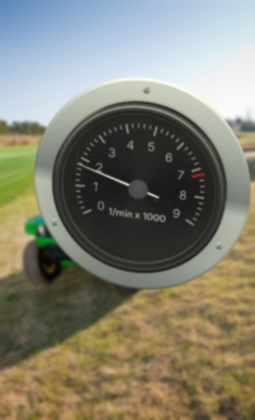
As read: 1800 rpm
